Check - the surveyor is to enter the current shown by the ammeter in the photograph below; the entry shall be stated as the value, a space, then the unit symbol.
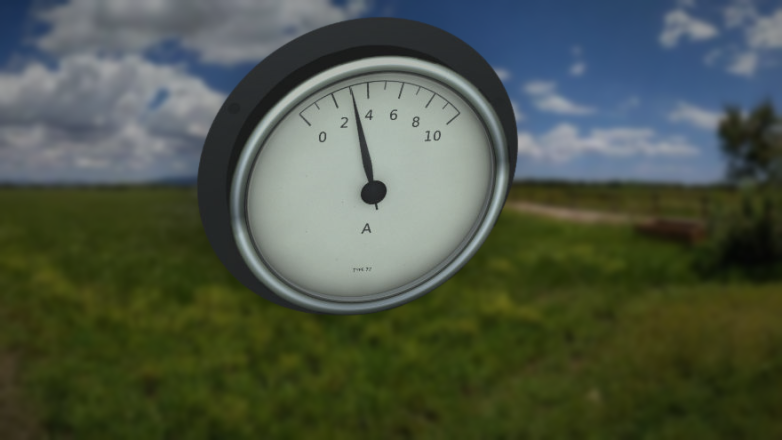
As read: 3 A
